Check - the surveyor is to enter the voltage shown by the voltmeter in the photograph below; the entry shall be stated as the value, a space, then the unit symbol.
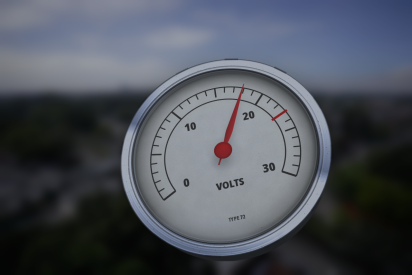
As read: 18 V
